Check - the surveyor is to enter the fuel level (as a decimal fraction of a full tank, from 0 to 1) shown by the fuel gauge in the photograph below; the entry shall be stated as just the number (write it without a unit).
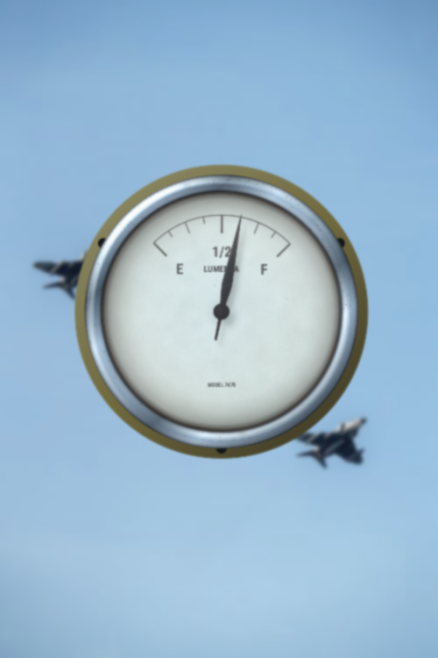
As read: 0.625
